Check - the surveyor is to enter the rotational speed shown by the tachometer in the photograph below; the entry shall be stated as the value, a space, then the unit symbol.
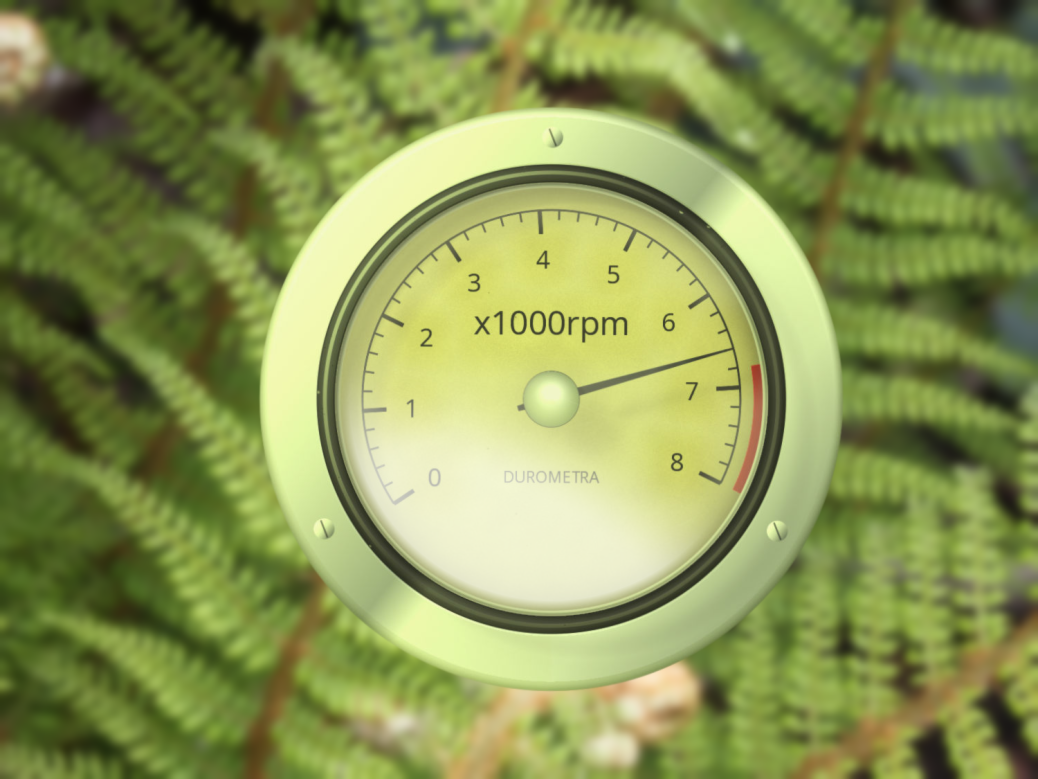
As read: 6600 rpm
